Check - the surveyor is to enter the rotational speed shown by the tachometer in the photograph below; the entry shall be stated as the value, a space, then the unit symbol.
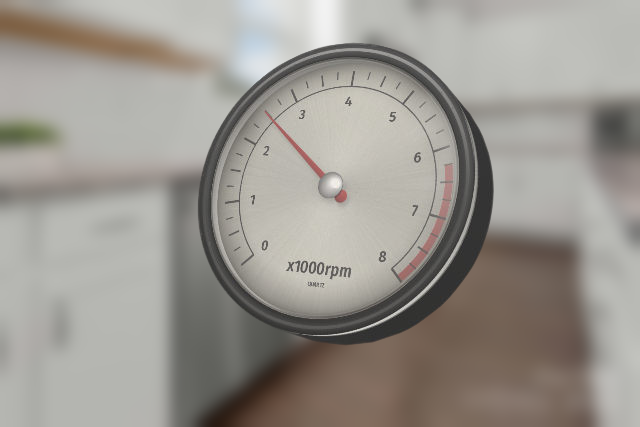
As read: 2500 rpm
